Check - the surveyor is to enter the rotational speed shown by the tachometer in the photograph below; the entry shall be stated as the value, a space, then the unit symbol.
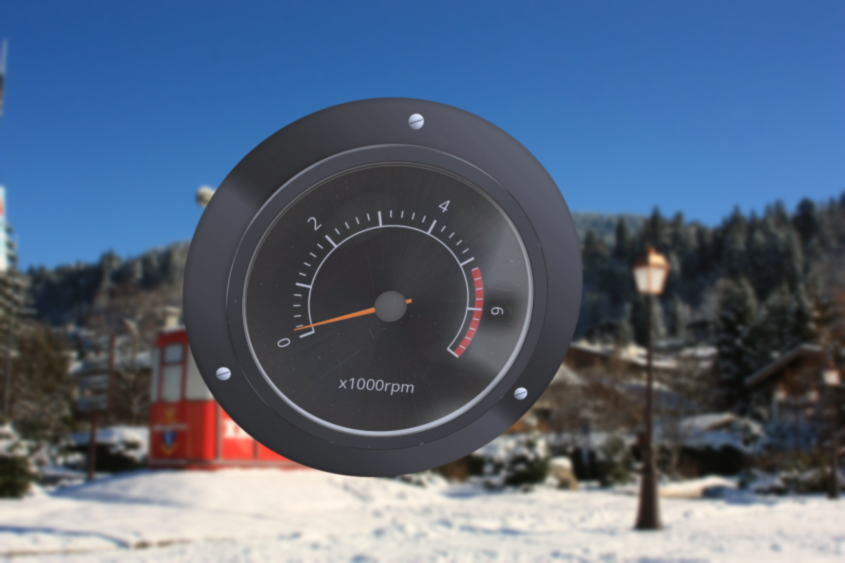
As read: 200 rpm
